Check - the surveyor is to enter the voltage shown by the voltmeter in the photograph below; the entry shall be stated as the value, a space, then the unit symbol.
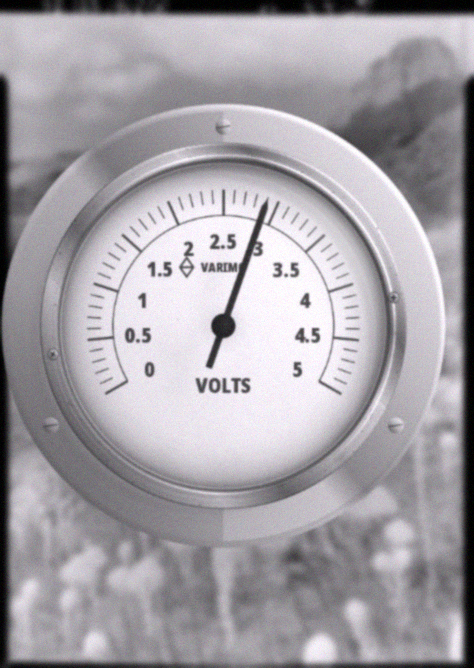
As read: 2.9 V
